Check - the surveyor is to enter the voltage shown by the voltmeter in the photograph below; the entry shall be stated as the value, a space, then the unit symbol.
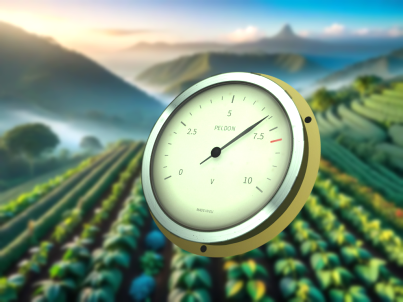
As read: 7 V
